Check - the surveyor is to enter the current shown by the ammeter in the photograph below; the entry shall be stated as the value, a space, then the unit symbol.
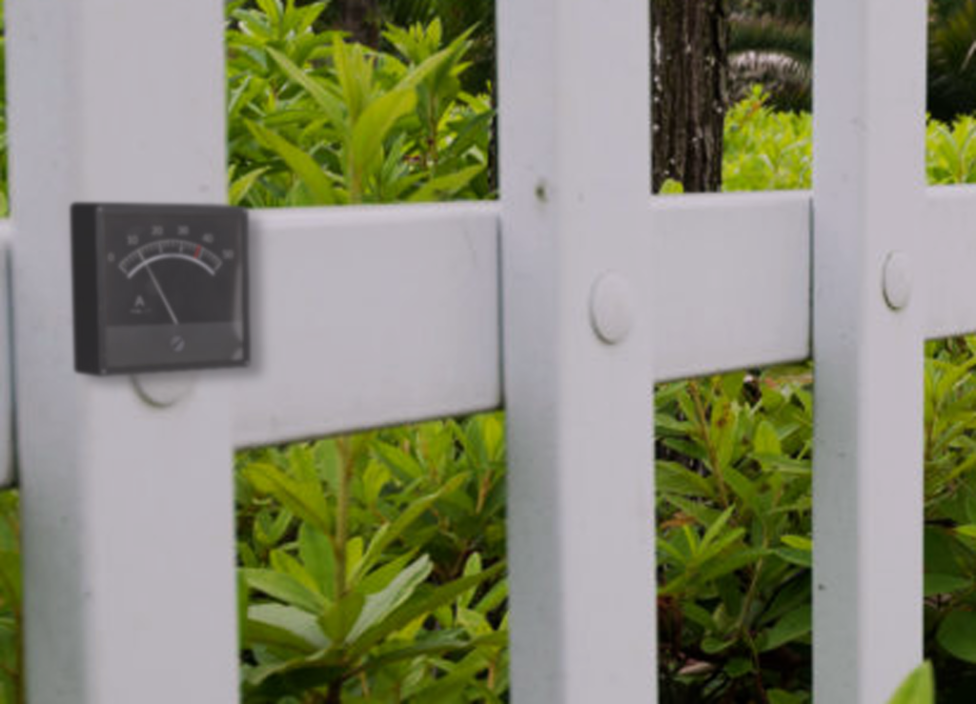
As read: 10 A
